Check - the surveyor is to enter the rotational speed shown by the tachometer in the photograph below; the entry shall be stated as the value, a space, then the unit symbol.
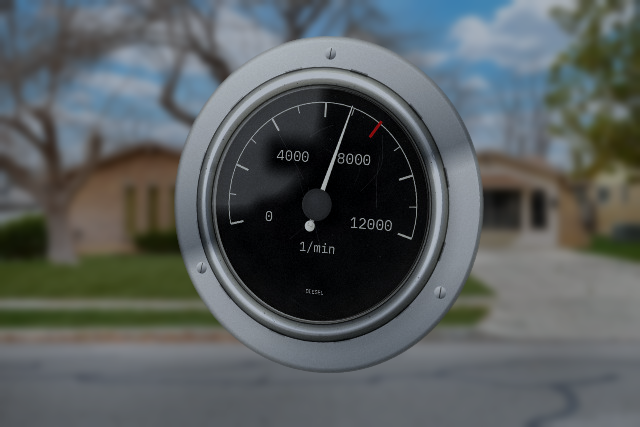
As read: 7000 rpm
